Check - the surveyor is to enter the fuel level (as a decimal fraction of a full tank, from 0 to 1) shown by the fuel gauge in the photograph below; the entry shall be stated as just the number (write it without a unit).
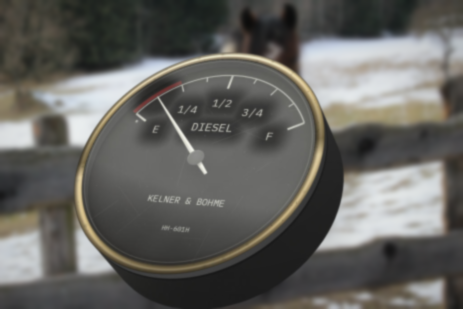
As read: 0.125
